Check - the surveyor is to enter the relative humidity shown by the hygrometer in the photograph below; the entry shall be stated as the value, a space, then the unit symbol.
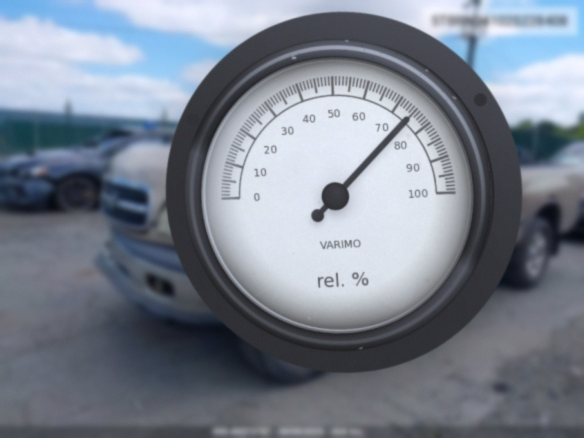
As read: 75 %
